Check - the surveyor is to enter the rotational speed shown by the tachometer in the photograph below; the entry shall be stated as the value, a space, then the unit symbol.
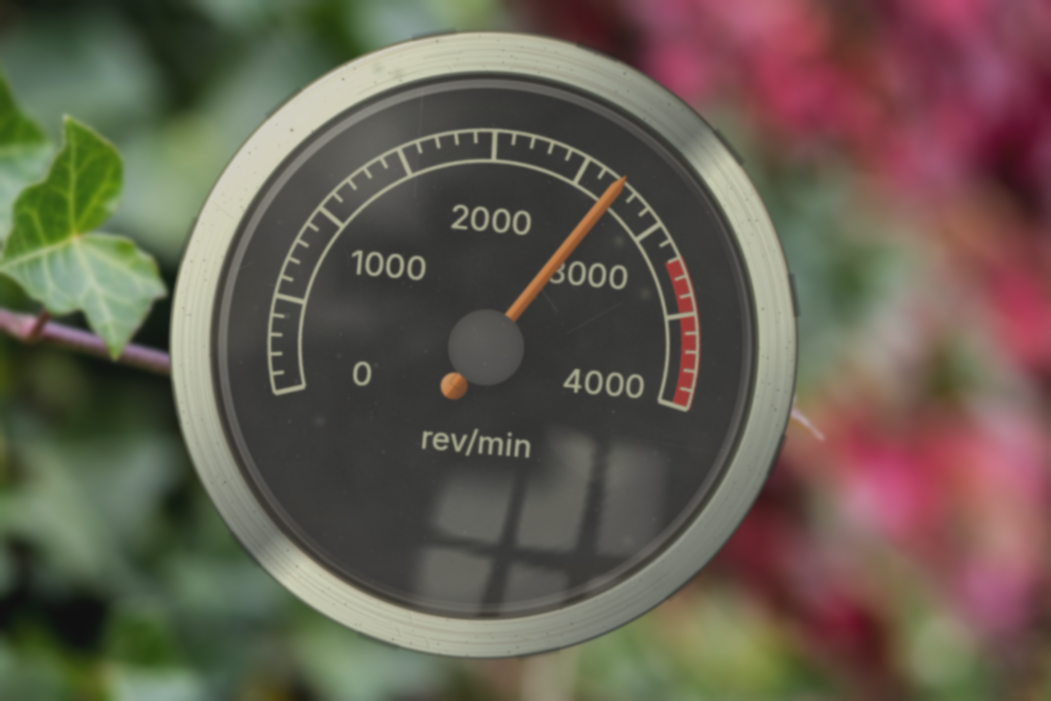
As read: 2700 rpm
